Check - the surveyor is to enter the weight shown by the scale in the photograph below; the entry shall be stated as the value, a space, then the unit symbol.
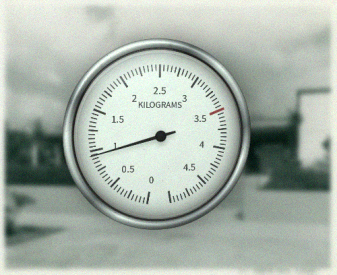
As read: 0.95 kg
